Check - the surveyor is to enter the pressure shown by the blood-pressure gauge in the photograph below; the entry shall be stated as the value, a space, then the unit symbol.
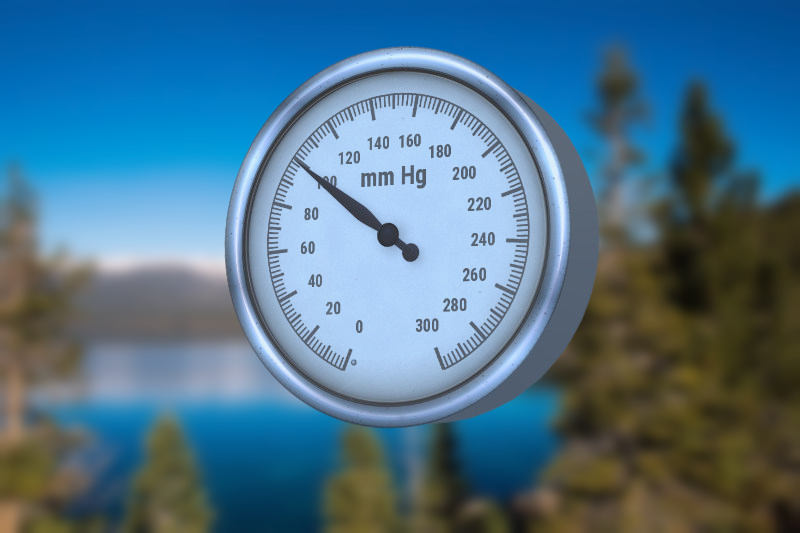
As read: 100 mmHg
